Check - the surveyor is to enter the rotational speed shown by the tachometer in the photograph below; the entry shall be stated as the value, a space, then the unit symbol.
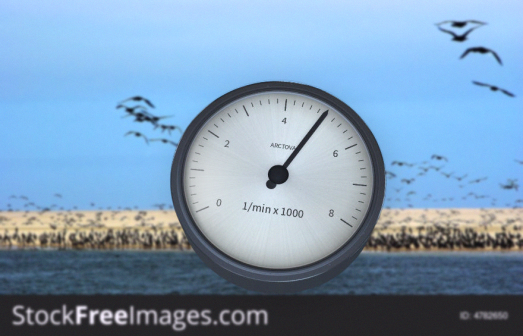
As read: 5000 rpm
